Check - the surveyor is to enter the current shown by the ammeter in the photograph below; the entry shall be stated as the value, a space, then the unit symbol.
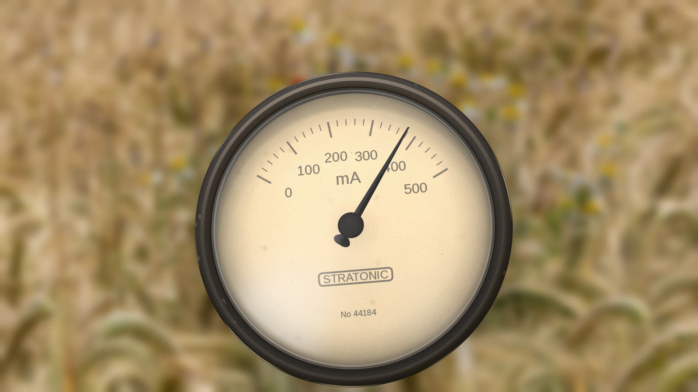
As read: 380 mA
